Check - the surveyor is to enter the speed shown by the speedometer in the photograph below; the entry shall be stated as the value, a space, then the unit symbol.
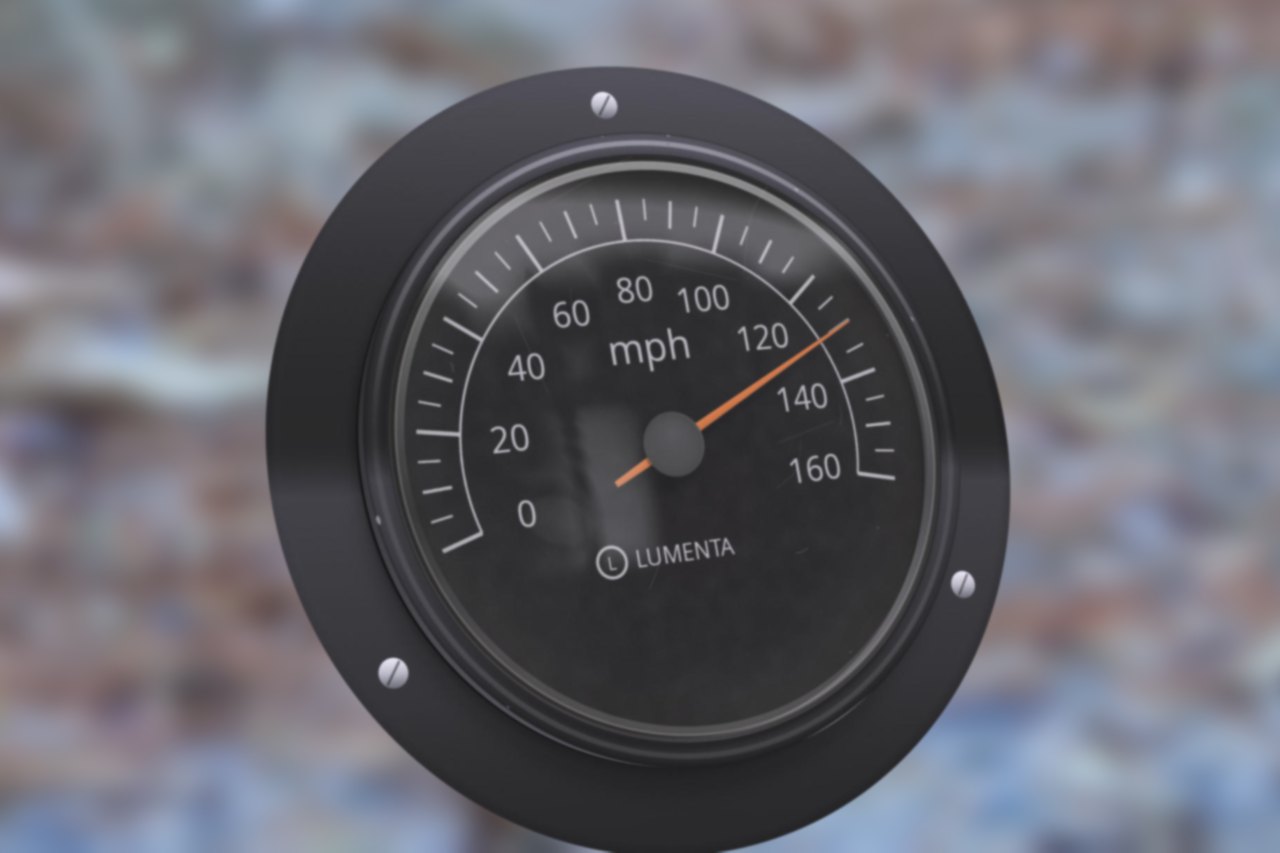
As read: 130 mph
